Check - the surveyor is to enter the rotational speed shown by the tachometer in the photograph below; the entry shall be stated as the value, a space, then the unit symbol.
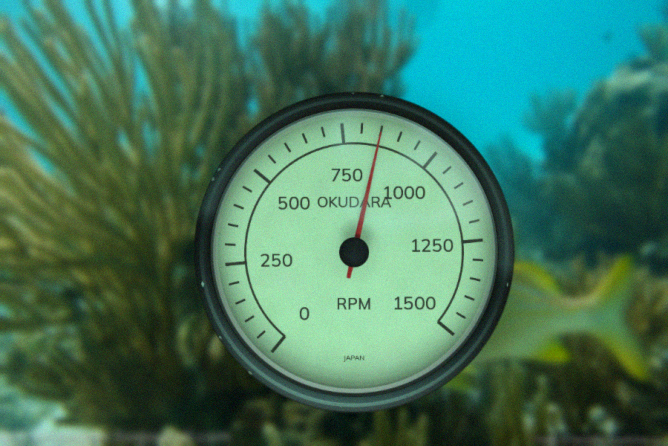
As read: 850 rpm
